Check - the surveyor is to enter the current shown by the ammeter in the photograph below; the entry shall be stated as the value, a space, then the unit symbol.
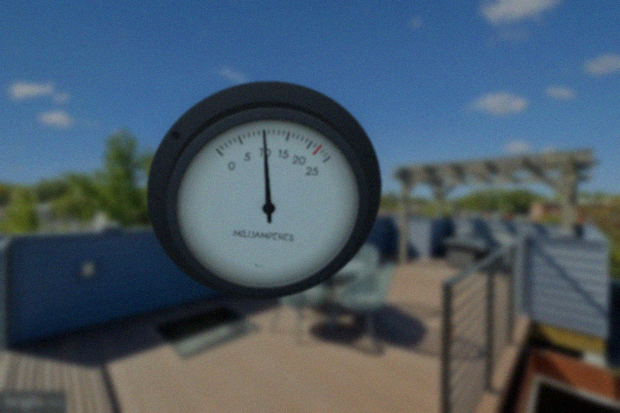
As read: 10 mA
